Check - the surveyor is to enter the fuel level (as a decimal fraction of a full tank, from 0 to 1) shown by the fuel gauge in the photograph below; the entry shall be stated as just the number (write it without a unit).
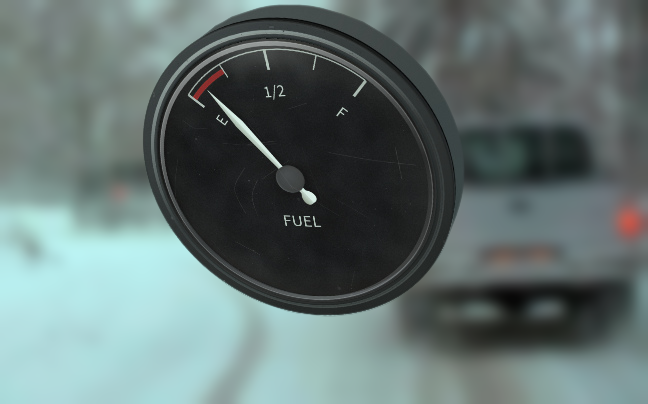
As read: 0.125
